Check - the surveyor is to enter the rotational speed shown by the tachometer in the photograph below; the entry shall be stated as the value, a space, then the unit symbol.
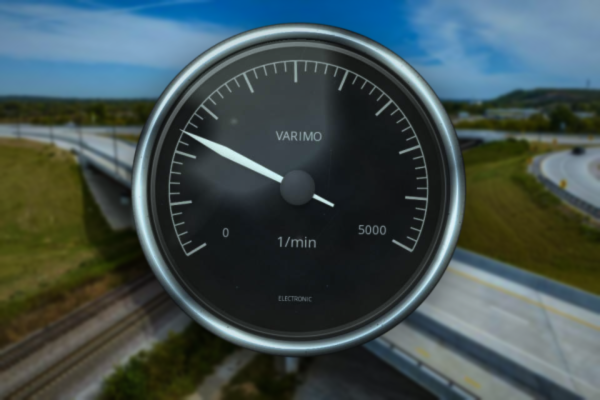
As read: 1200 rpm
